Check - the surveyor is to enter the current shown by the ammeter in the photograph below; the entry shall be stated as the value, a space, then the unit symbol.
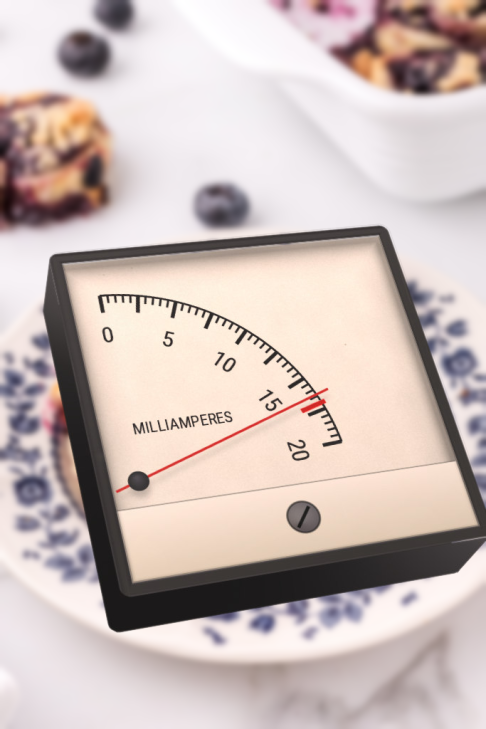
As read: 16.5 mA
